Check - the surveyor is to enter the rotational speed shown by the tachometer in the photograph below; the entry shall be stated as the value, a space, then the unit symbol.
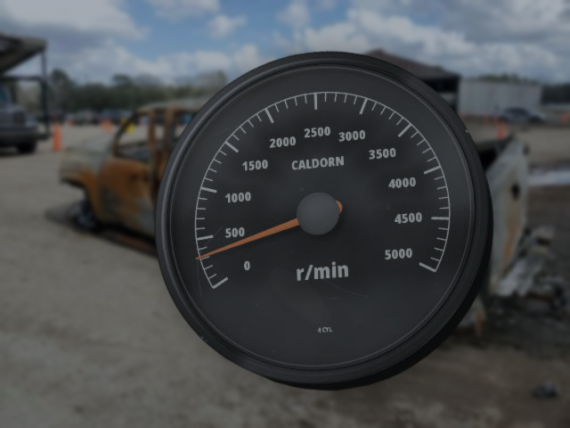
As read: 300 rpm
